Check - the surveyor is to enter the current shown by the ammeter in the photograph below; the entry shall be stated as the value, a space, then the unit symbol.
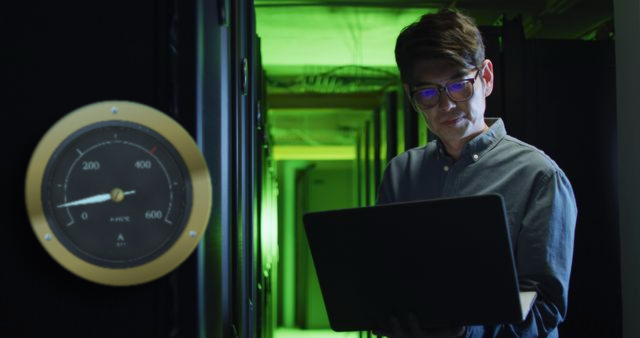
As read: 50 A
